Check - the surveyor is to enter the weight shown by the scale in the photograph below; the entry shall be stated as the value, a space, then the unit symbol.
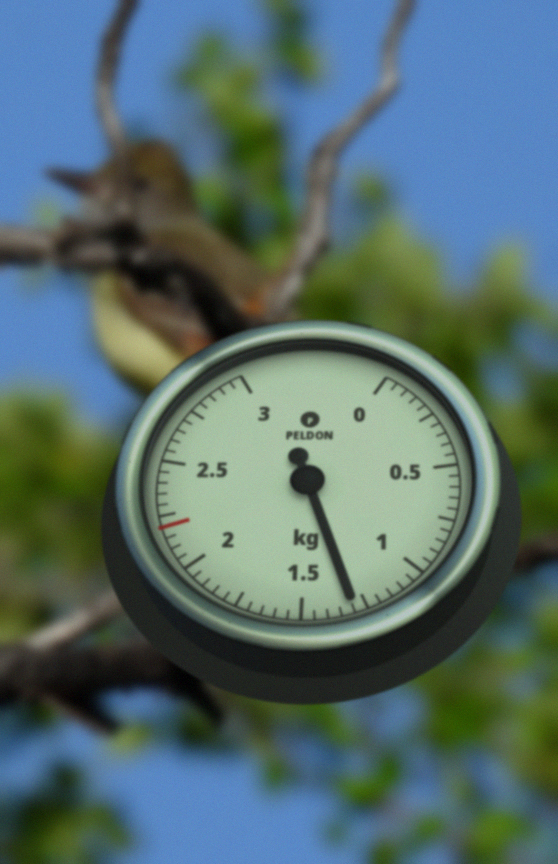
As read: 1.3 kg
